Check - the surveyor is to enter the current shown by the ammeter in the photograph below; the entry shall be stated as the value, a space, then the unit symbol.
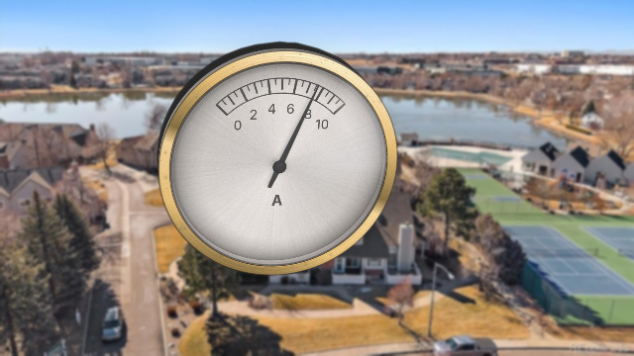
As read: 7.5 A
